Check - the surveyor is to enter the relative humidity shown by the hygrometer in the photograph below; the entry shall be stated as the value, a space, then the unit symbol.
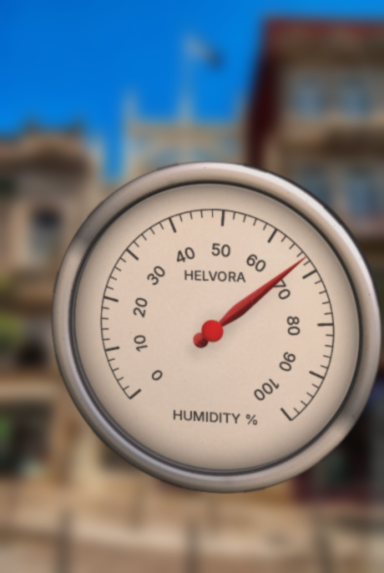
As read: 67 %
